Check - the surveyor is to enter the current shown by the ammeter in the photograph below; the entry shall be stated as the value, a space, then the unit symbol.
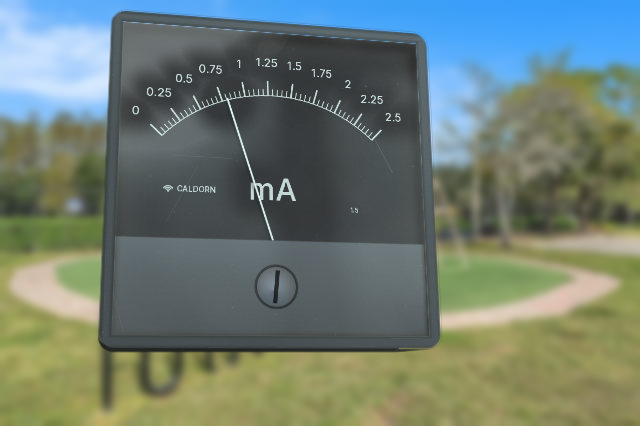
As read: 0.8 mA
